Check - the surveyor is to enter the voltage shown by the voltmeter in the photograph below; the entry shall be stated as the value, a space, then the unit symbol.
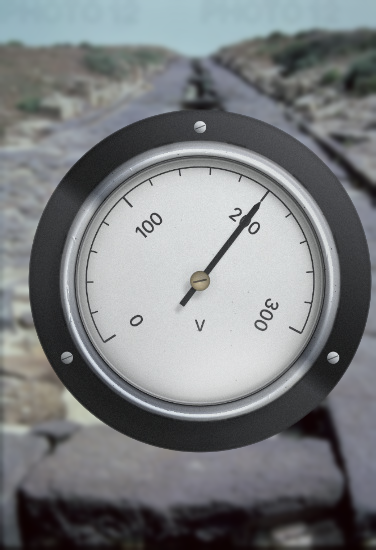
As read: 200 V
